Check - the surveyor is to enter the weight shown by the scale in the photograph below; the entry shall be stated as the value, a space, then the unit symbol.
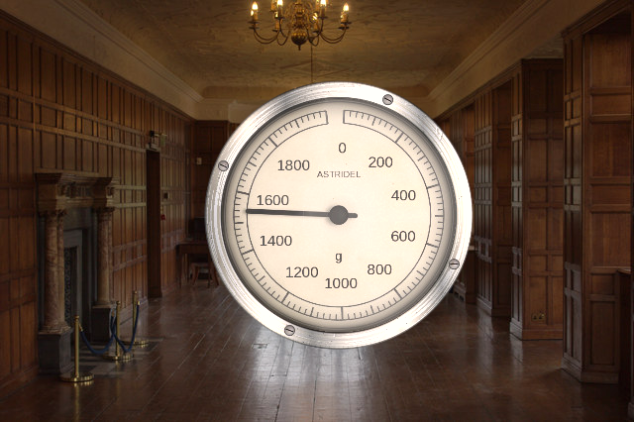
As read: 1540 g
